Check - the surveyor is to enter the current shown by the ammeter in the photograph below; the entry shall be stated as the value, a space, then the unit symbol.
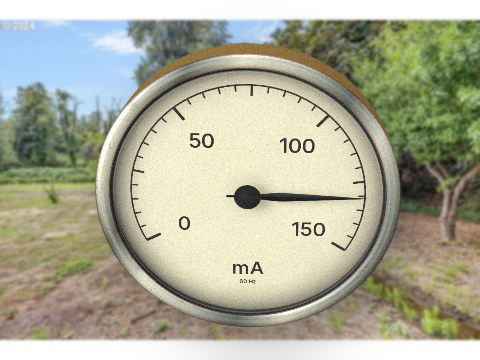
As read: 130 mA
